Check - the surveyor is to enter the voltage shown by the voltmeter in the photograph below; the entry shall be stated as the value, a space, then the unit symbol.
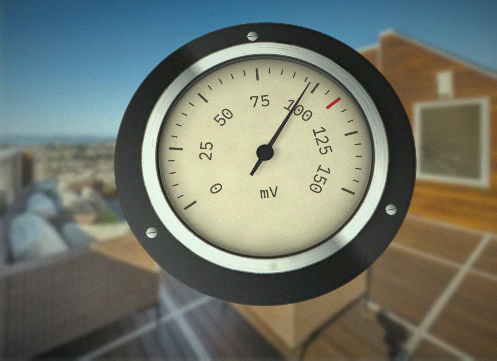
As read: 97.5 mV
